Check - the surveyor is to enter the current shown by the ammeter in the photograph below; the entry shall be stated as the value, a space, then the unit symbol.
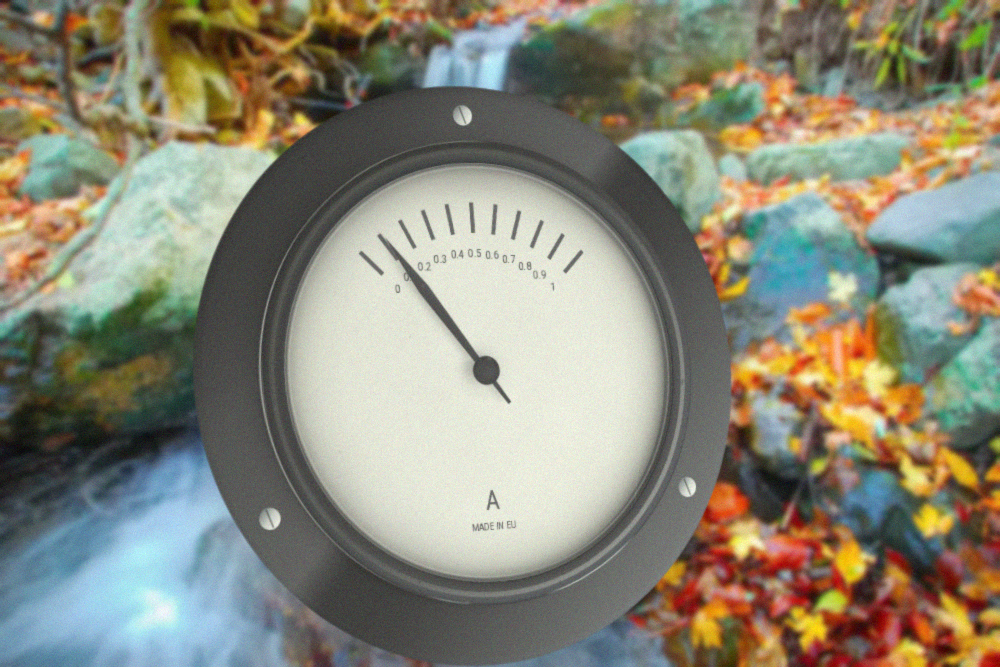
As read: 0.1 A
